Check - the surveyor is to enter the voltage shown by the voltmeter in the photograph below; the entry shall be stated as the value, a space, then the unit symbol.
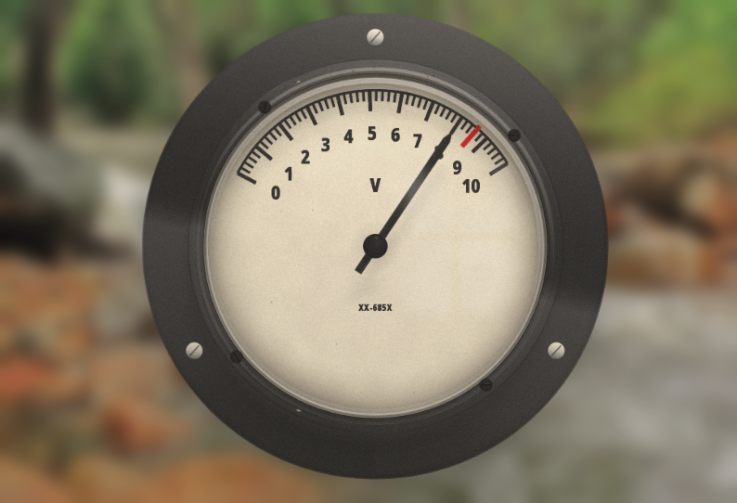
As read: 8 V
